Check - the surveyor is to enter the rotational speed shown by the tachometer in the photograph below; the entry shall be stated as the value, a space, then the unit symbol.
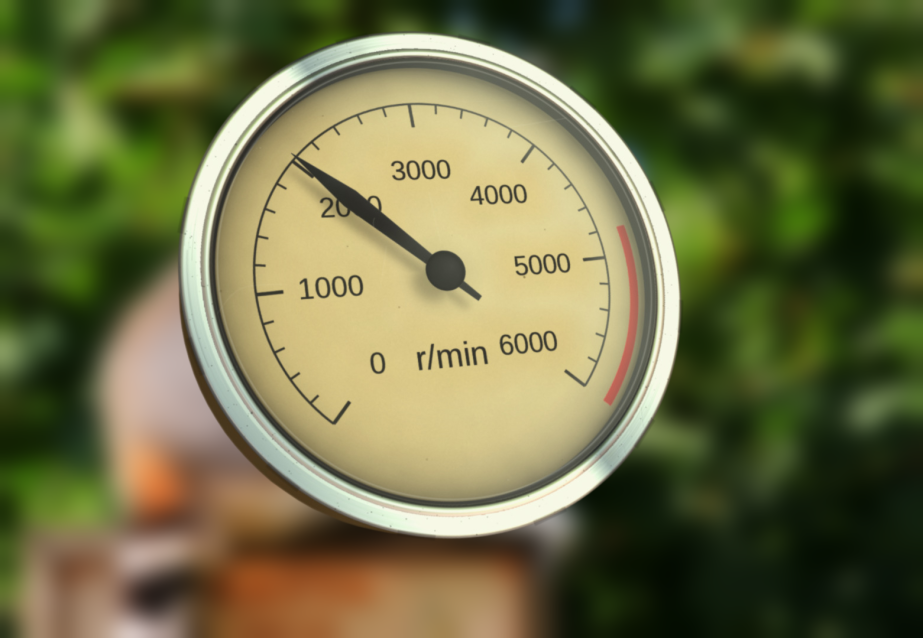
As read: 2000 rpm
